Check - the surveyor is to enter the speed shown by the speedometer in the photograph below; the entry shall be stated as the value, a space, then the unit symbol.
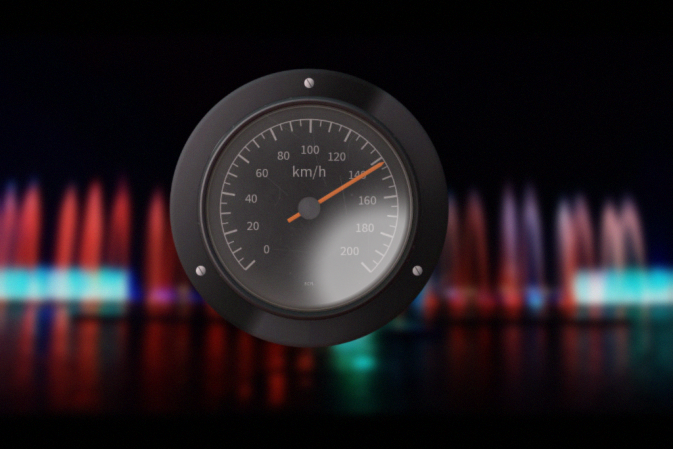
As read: 142.5 km/h
